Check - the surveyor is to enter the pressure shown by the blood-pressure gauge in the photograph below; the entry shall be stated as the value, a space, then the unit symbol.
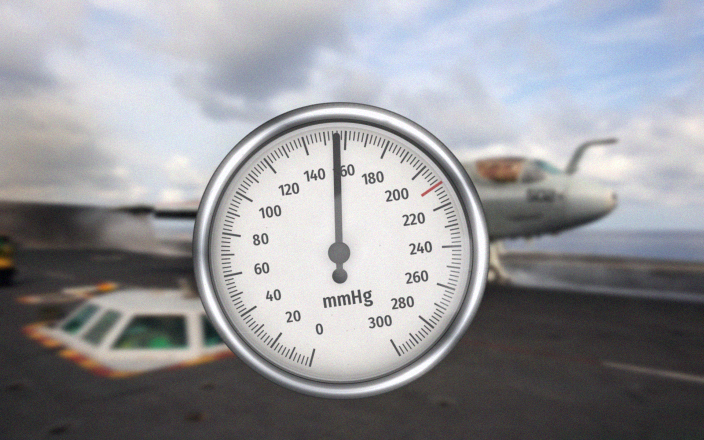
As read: 156 mmHg
